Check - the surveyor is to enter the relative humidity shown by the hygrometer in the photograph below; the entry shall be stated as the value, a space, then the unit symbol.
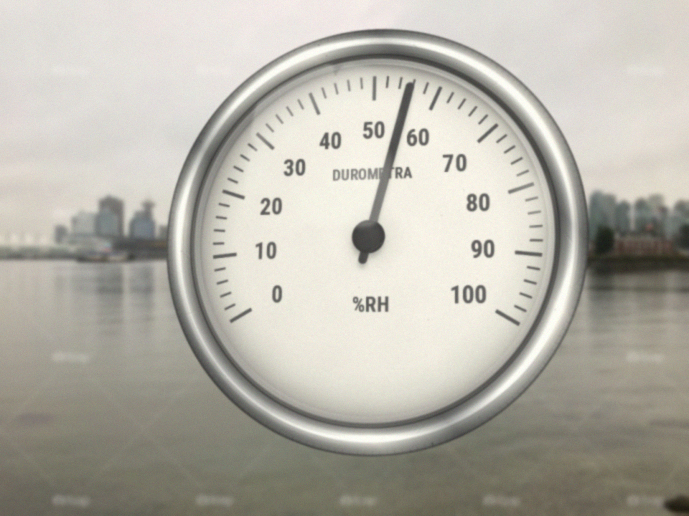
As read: 56 %
